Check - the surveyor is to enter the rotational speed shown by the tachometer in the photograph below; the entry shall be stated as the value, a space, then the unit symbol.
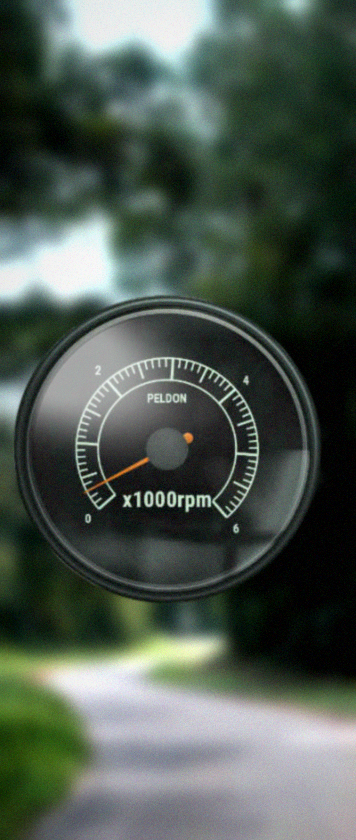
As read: 300 rpm
